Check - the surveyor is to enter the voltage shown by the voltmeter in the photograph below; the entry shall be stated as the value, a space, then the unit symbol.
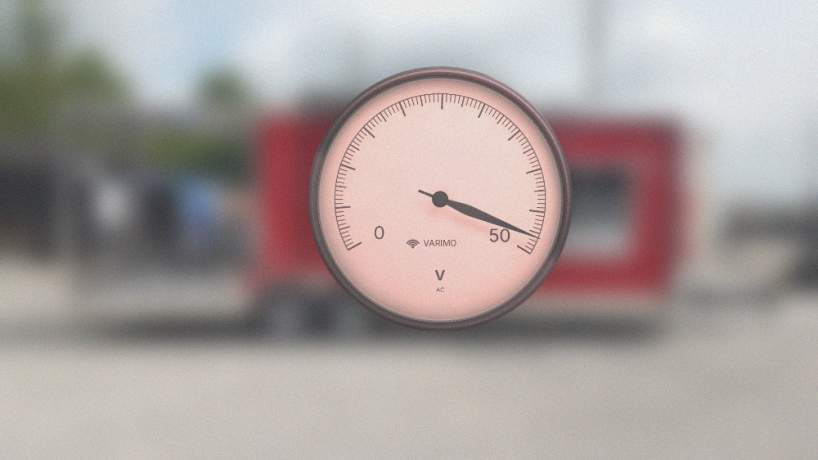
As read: 48 V
